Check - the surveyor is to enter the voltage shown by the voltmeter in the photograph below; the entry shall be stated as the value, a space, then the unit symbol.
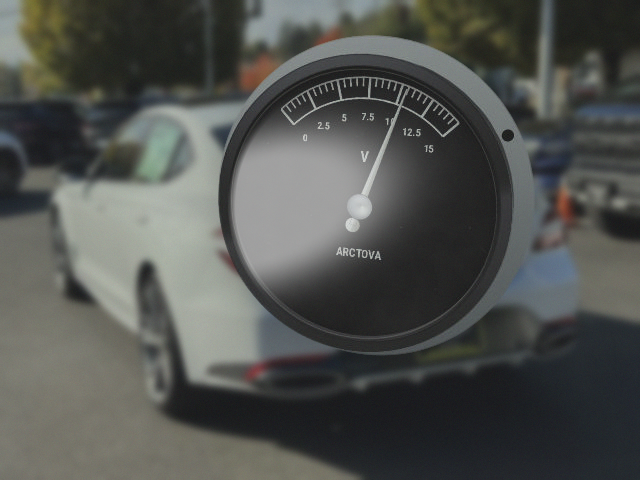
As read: 10.5 V
